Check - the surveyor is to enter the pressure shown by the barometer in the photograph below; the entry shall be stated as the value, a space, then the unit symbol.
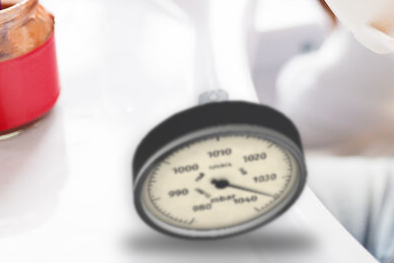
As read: 1035 mbar
